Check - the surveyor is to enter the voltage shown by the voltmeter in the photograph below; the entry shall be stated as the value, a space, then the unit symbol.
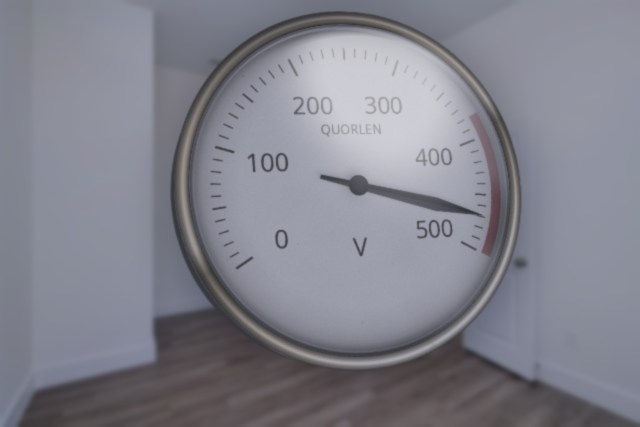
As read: 470 V
